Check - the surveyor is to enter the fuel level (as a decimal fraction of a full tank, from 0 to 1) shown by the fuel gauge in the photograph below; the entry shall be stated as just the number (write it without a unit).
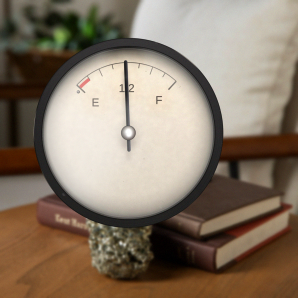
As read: 0.5
